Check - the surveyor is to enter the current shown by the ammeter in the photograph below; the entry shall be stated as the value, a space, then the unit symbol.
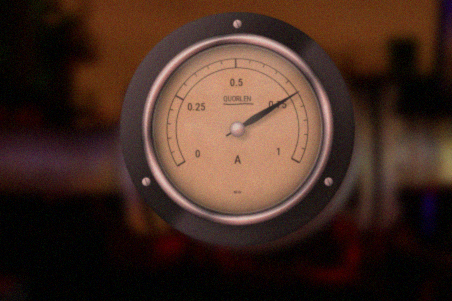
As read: 0.75 A
